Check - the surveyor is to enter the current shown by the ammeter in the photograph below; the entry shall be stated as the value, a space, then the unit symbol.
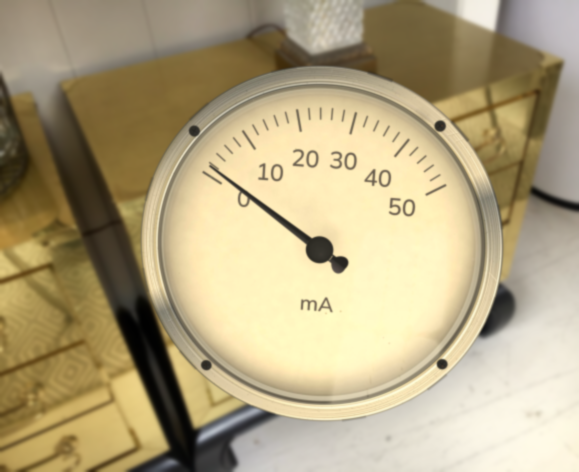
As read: 2 mA
